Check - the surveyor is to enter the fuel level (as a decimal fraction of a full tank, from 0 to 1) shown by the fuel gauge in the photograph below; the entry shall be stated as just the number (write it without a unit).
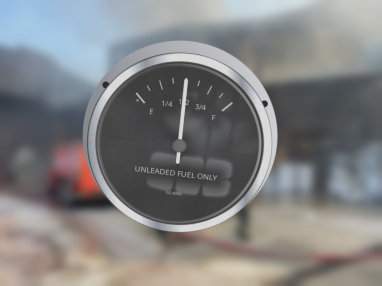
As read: 0.5
